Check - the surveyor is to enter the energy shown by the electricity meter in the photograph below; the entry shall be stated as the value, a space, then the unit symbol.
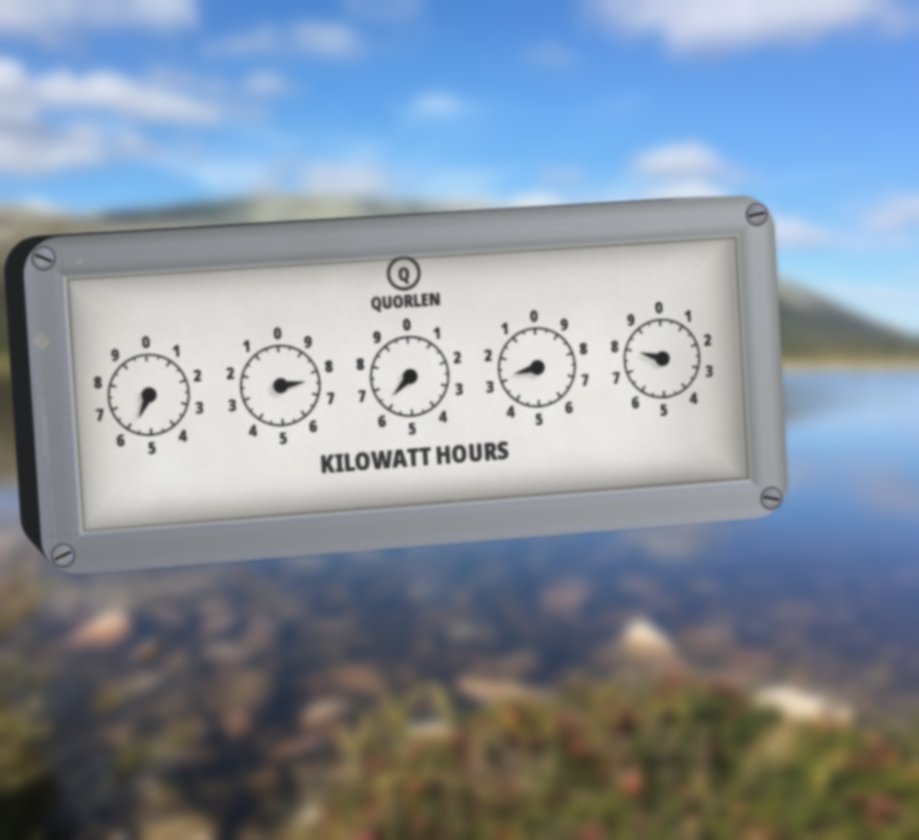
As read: 57628 kWh
